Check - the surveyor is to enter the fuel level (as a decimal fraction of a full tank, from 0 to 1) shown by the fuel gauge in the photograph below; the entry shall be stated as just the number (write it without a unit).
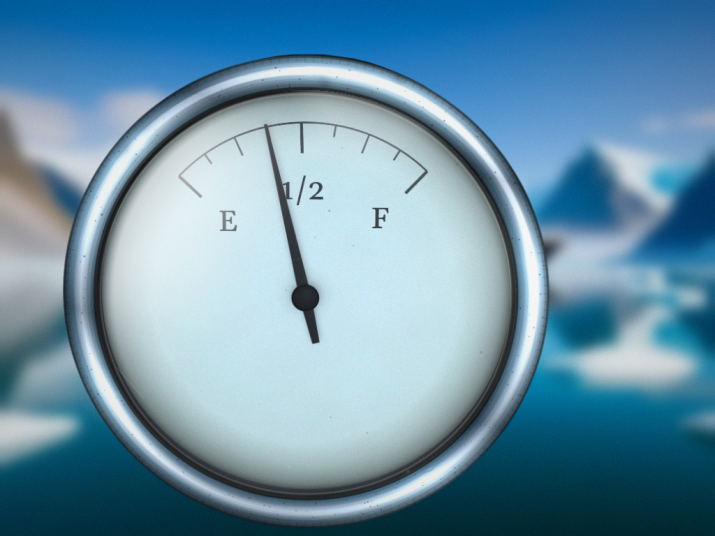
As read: 0.375
